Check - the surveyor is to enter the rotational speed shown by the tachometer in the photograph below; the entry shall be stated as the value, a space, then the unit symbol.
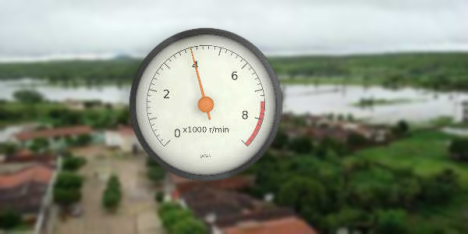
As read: 4000 rpm
